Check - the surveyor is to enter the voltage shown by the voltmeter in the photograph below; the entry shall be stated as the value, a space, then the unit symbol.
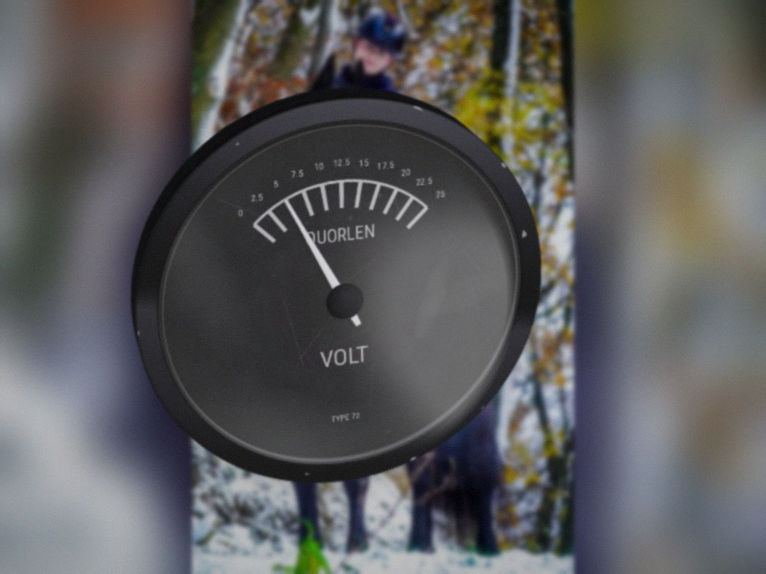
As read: 5 V
